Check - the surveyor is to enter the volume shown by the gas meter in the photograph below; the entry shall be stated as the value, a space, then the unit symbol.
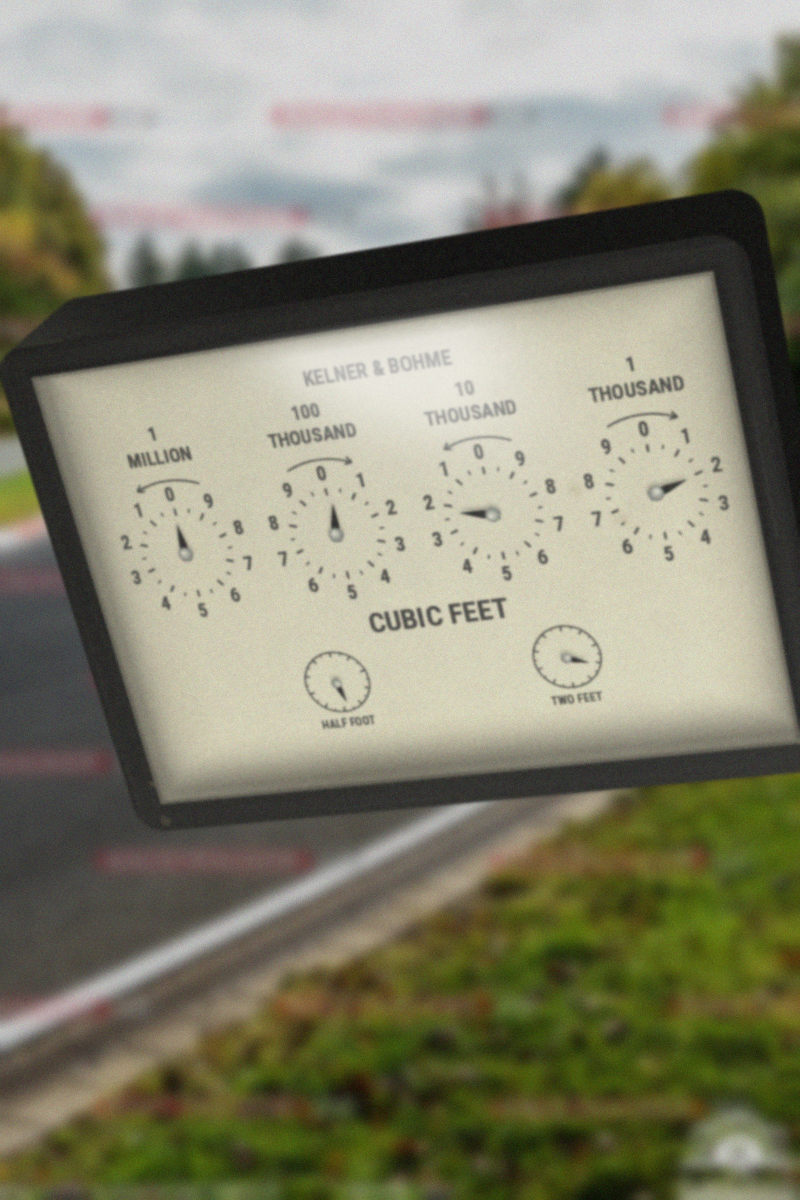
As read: 2200 ft³
